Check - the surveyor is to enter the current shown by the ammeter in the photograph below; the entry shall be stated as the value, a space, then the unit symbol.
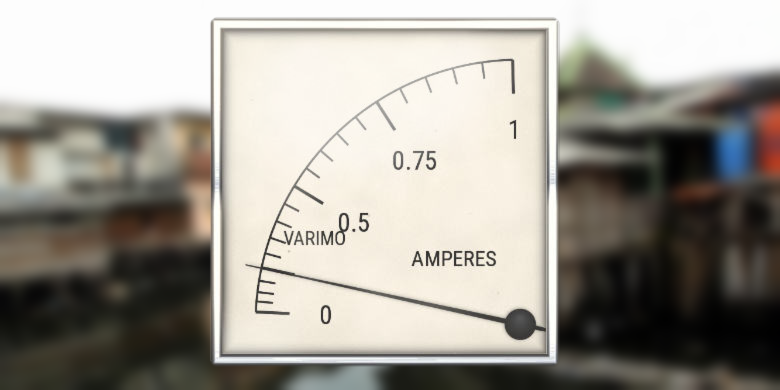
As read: 0.25 A
